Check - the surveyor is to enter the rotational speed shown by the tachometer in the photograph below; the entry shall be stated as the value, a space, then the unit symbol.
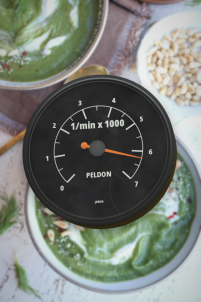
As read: 6250 rpm
